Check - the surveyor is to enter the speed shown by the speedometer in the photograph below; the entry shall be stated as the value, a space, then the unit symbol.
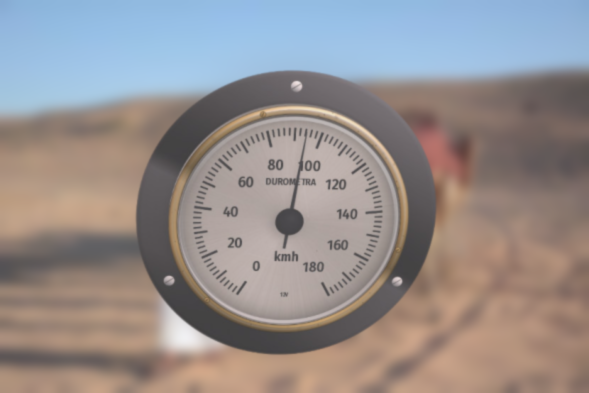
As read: 94 km/h
